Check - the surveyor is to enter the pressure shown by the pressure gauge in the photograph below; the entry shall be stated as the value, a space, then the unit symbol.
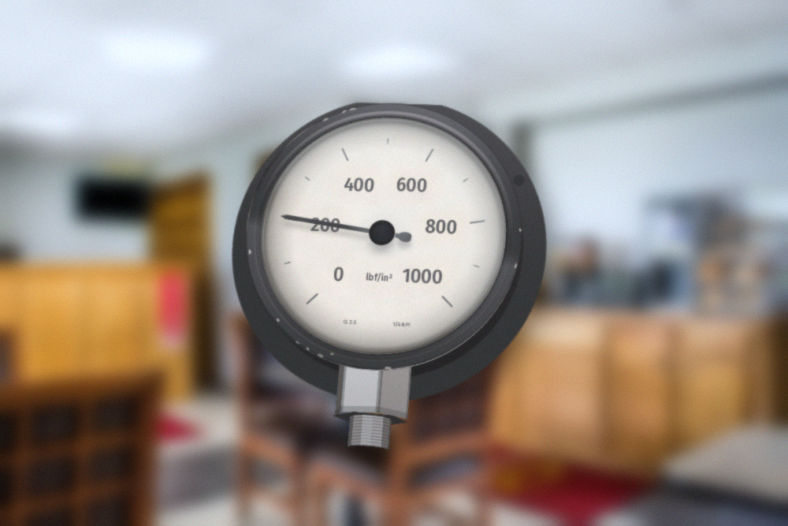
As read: 200 psi
